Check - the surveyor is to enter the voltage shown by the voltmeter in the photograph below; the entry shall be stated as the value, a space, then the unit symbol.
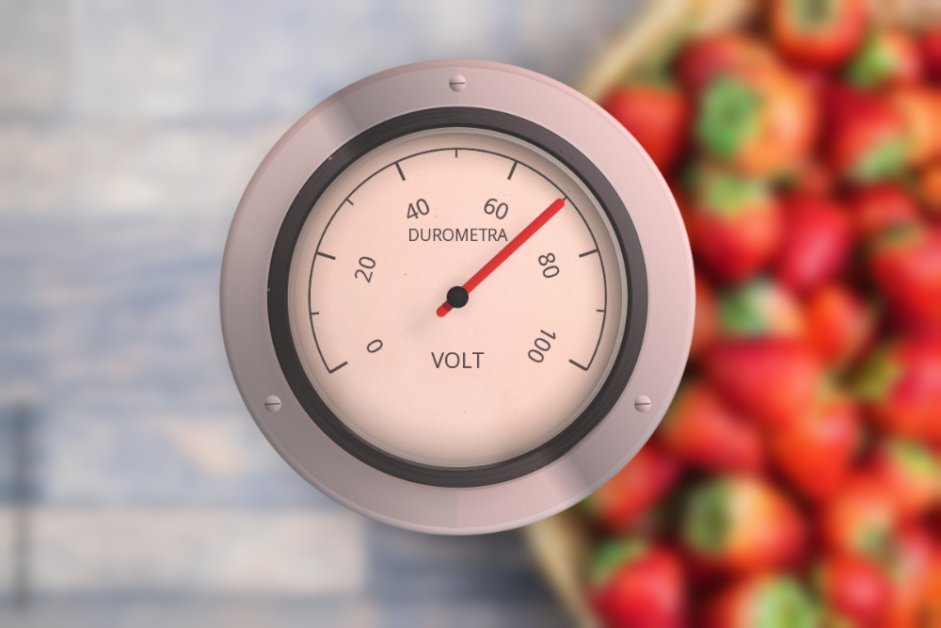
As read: 70 V
